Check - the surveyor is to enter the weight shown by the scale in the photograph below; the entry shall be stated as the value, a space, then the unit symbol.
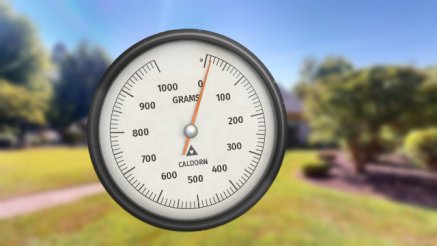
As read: 10 g
